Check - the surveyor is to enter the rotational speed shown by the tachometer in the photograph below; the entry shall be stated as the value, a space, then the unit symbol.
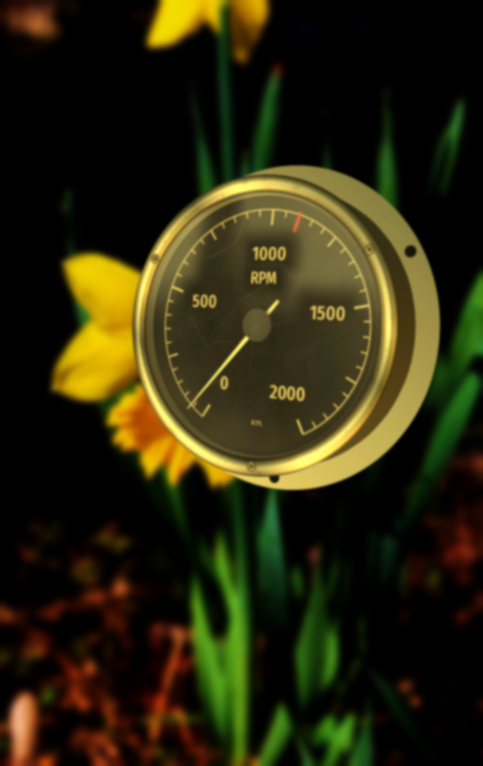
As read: 50 rpm
